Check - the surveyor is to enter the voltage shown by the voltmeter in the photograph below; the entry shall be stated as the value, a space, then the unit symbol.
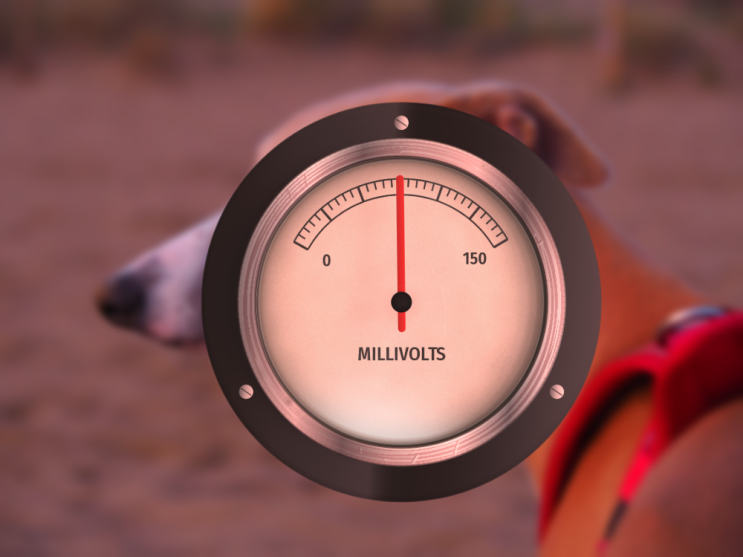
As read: 75 mV
